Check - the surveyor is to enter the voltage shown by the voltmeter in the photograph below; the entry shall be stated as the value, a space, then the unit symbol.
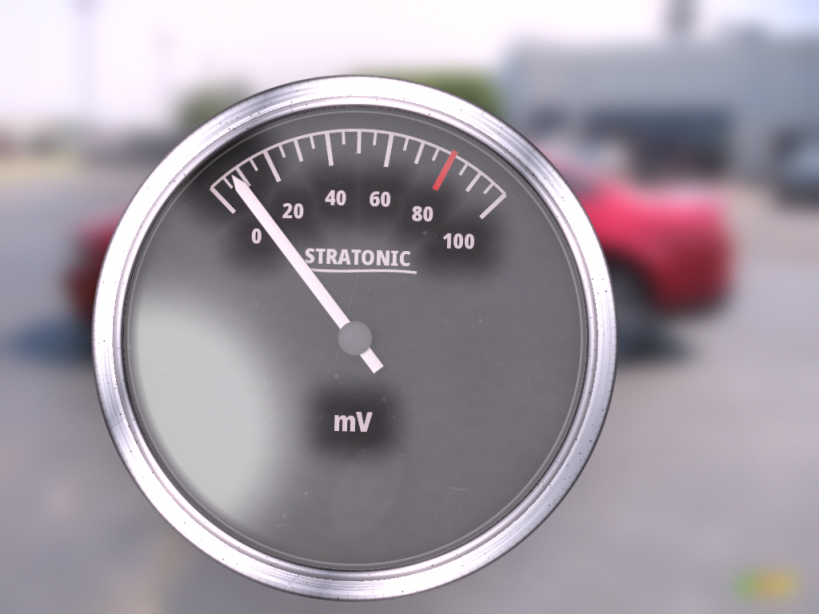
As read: 7.5 mV
